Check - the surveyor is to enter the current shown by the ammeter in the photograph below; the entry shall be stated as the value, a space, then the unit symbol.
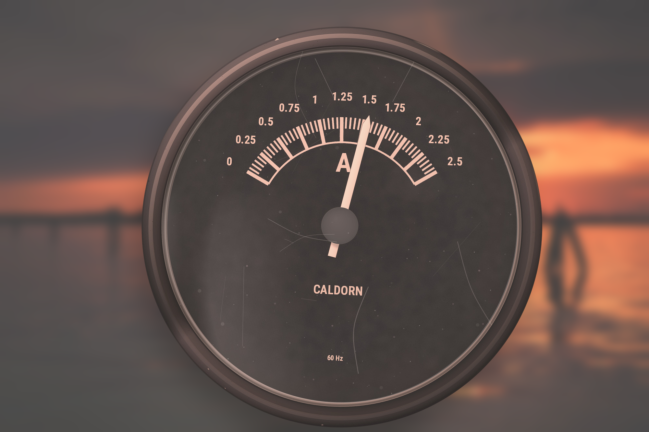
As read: 1.55 A
